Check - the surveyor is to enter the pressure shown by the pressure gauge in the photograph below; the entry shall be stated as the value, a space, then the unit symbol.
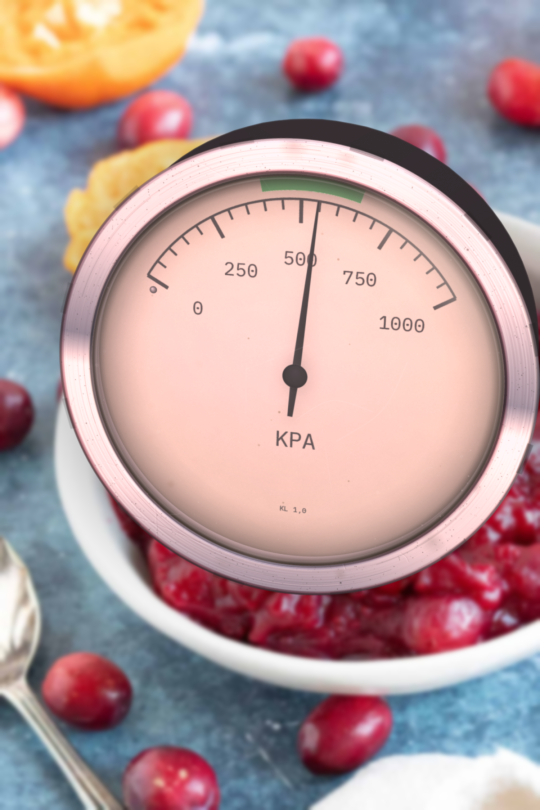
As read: 550 kPa
